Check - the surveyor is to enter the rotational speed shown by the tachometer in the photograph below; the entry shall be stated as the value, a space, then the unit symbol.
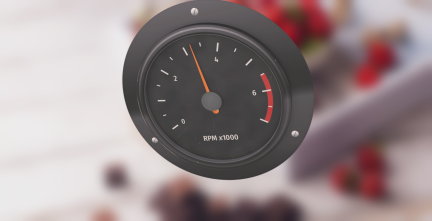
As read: 3250 rpm
